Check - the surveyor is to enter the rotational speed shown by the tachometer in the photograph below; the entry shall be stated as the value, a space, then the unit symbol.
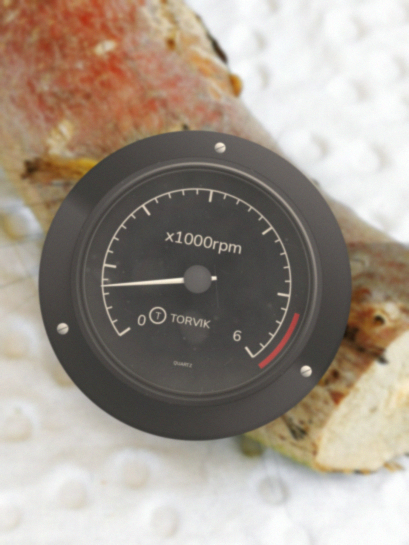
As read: 700 rpm
